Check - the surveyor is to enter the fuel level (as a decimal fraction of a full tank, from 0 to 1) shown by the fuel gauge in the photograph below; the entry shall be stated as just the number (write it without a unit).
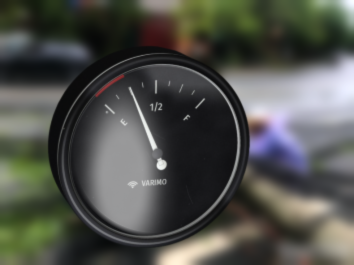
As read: 0.25
